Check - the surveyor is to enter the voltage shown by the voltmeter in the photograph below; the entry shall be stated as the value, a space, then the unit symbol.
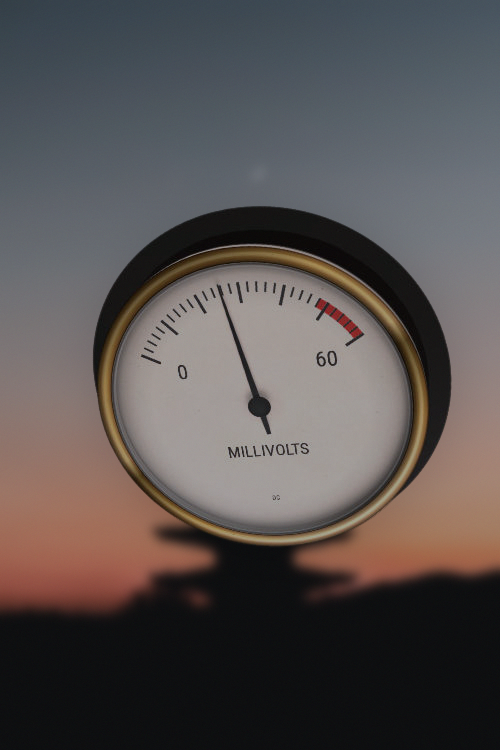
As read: 26 mV
